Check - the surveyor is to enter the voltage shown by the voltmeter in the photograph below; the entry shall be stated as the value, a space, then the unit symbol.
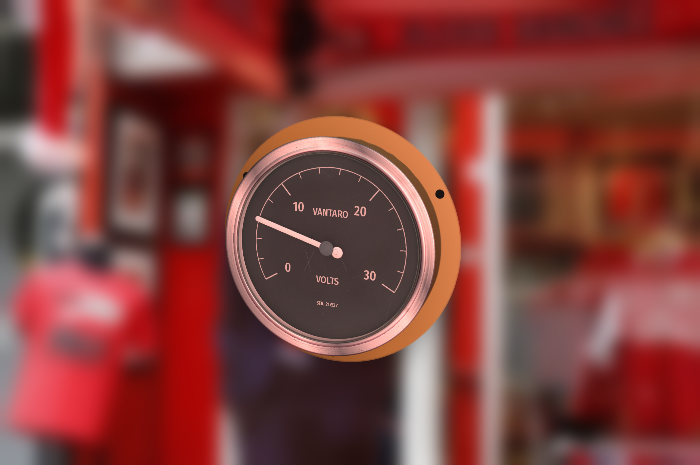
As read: 6 V
